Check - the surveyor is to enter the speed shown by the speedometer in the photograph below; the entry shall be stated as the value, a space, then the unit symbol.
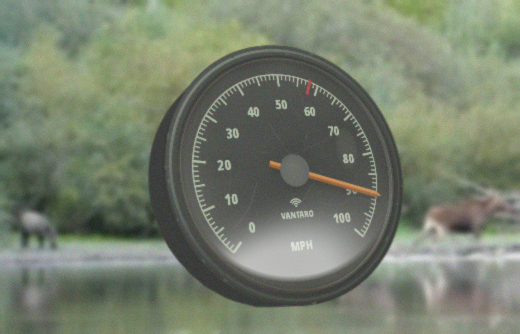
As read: 90 mph
